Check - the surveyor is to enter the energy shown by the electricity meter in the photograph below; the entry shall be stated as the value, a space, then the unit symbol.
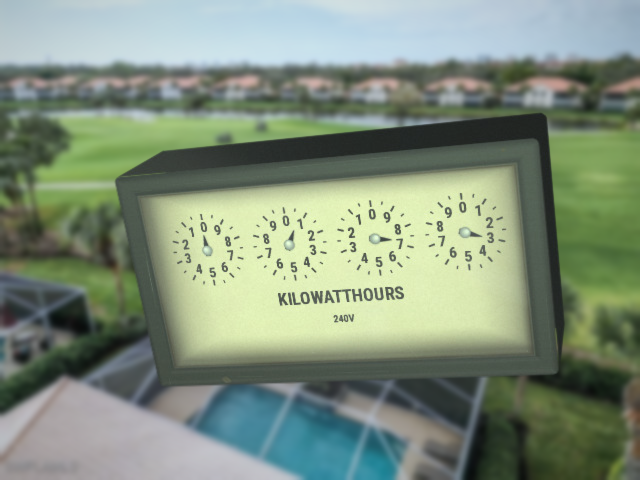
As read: 73 kWh
